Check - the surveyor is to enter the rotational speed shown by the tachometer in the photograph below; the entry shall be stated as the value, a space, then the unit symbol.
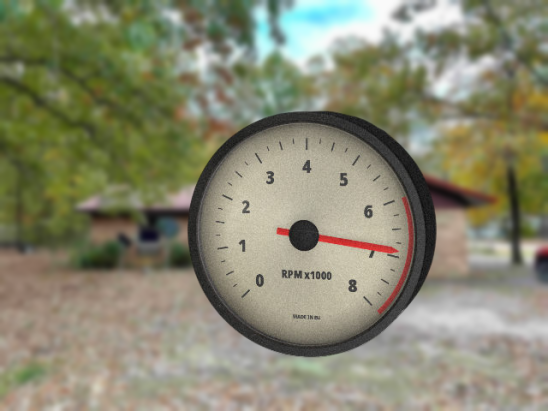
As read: 6875 rpm
